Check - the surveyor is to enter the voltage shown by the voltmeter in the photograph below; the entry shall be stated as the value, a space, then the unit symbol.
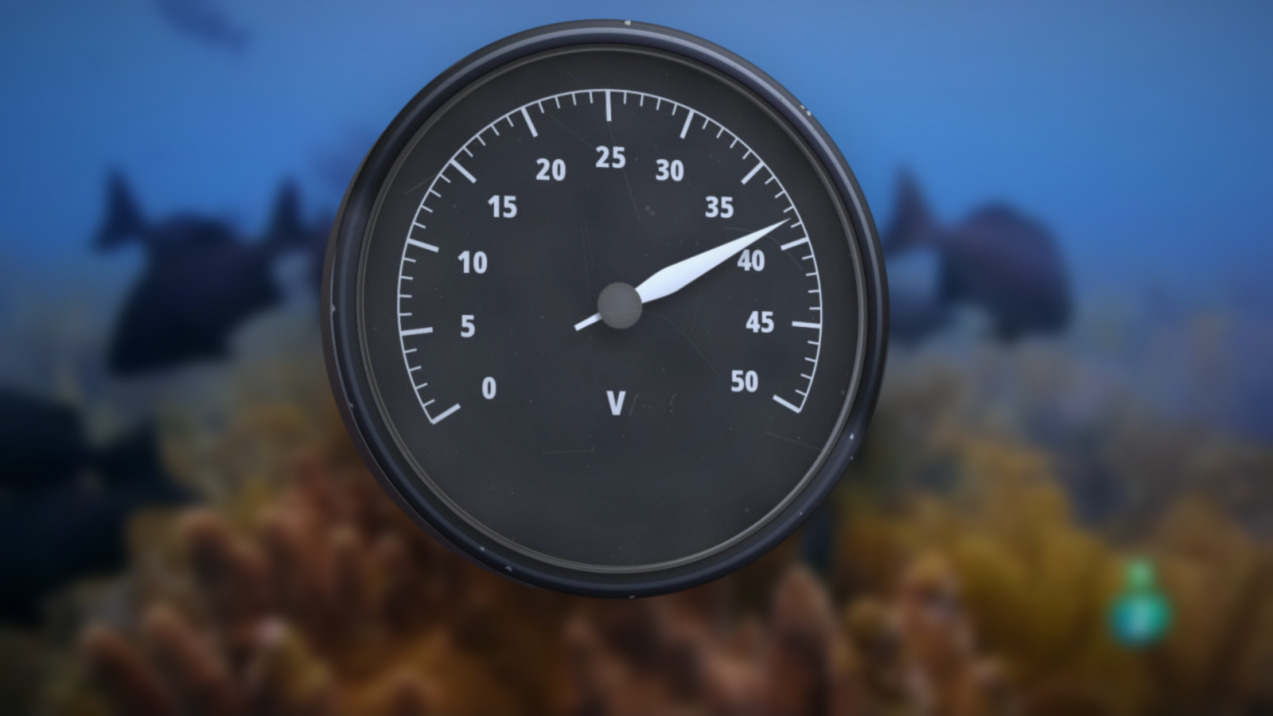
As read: 38.5 V
